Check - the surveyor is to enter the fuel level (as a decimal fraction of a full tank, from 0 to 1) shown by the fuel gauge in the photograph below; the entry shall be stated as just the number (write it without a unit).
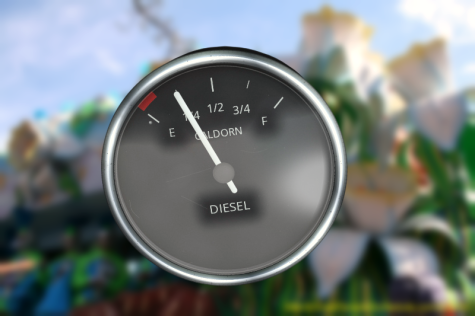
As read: 0.25
